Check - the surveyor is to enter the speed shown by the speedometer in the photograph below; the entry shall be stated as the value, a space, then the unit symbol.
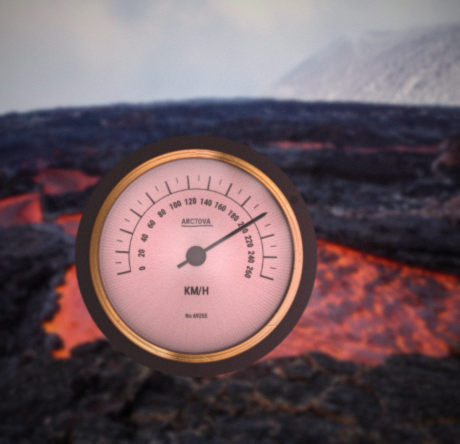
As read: 200 km/h
